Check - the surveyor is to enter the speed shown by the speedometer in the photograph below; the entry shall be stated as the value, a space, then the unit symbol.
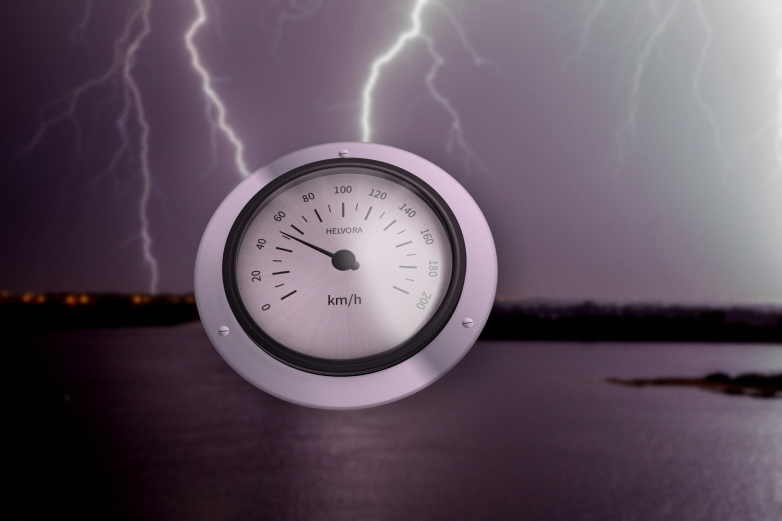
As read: 50 km/h
